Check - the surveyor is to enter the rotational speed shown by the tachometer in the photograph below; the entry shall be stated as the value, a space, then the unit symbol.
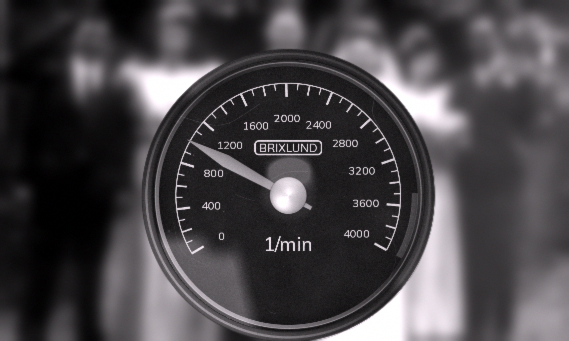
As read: 1000 rpm
